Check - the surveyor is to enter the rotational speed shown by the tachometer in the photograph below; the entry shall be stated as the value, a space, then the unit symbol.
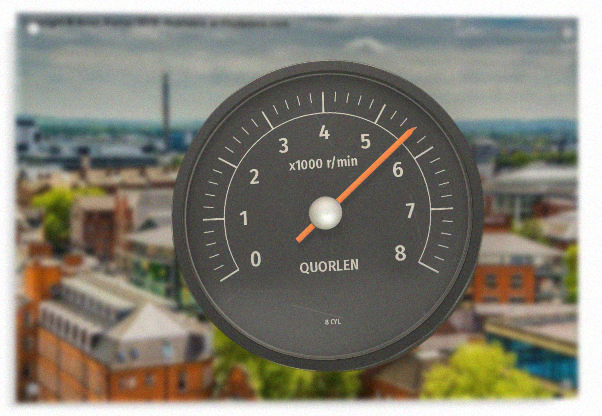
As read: 5600 rpm
